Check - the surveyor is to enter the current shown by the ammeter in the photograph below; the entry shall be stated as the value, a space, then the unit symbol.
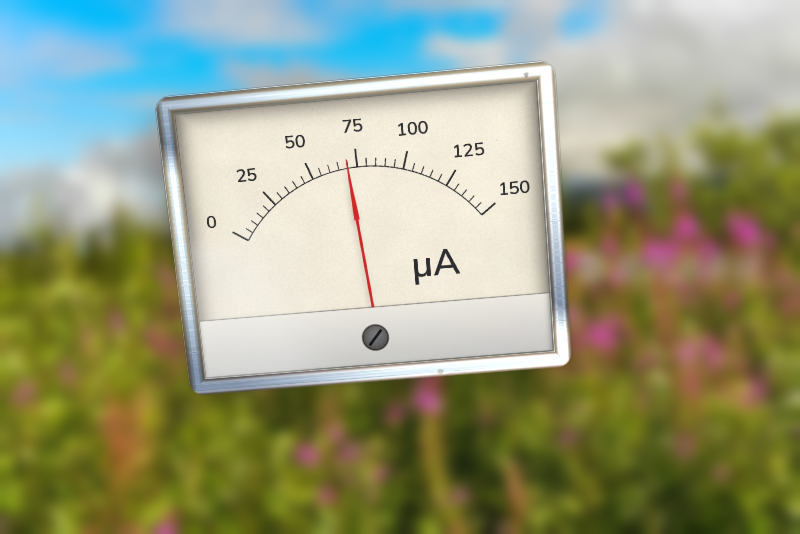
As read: 70 µA
